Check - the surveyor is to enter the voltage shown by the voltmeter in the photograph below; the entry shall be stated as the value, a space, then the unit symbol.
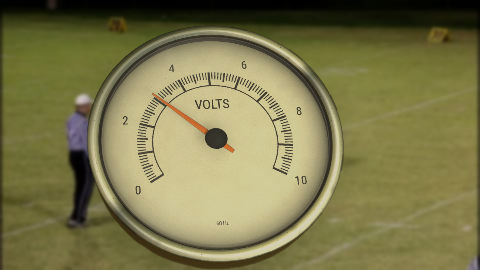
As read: 3 V
